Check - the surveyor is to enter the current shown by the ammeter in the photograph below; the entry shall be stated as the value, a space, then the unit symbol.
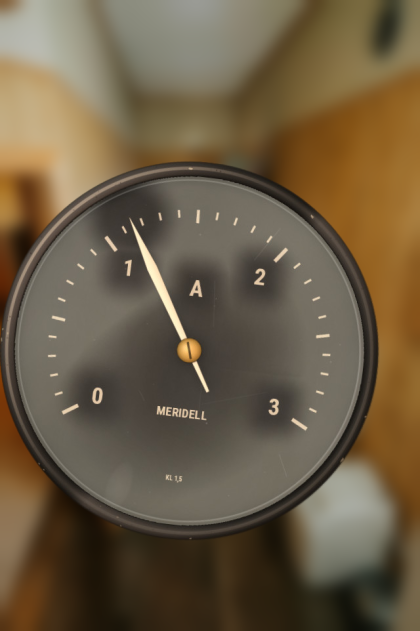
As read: 1.15 A
